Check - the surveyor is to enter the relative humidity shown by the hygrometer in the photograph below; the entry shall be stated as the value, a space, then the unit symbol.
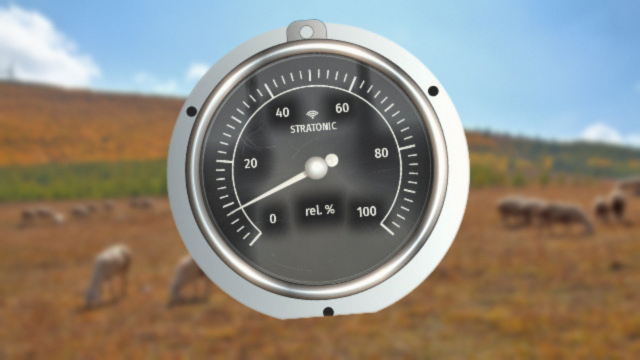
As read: 8 %
